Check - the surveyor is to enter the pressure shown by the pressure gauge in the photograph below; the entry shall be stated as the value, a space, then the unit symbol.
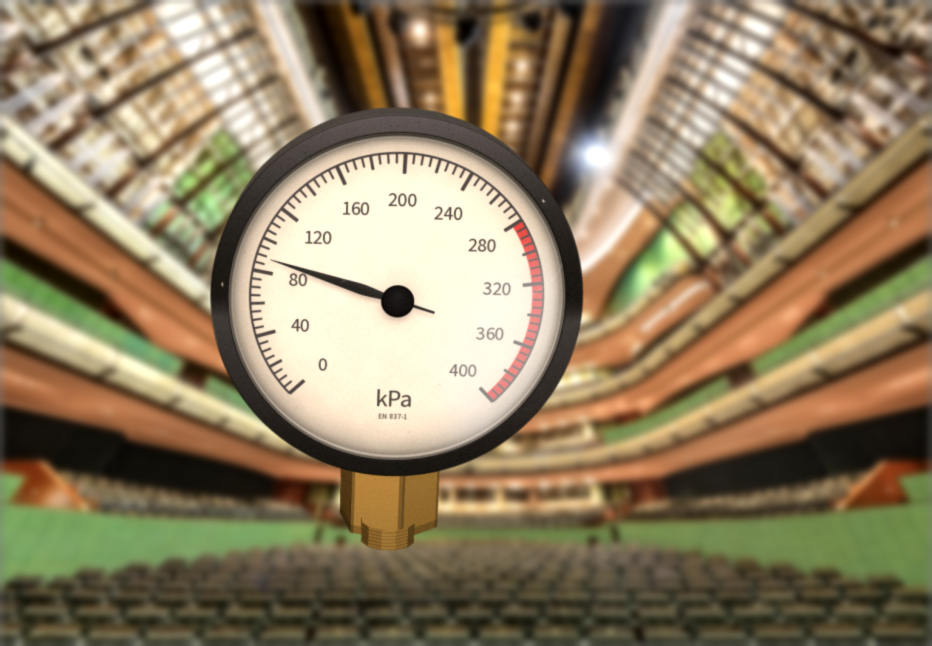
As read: 90 kPa
